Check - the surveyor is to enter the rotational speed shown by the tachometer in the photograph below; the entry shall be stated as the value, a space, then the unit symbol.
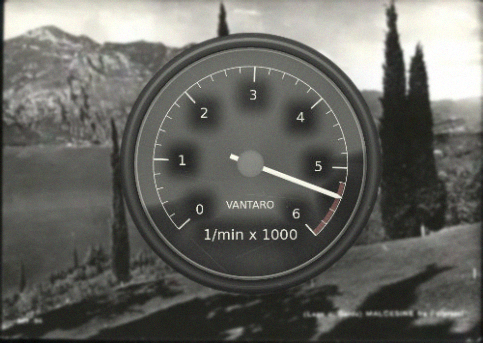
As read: 5400 rpm
